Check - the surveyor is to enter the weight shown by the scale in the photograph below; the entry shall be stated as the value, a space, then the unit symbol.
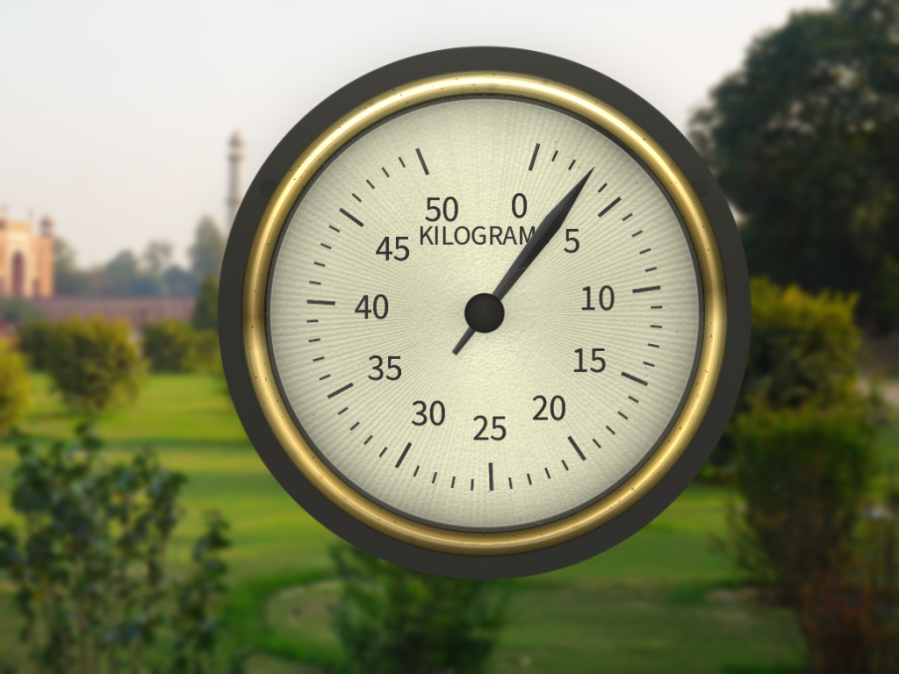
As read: 3 kg
